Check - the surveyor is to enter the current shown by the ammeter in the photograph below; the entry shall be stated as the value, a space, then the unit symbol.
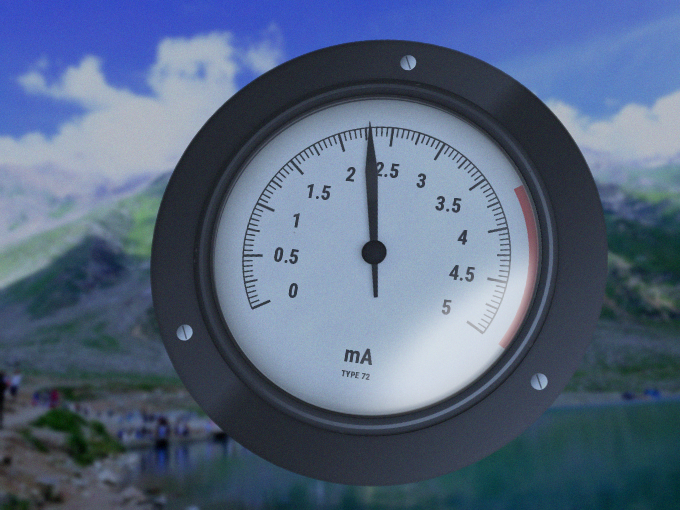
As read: 2.3 mA
